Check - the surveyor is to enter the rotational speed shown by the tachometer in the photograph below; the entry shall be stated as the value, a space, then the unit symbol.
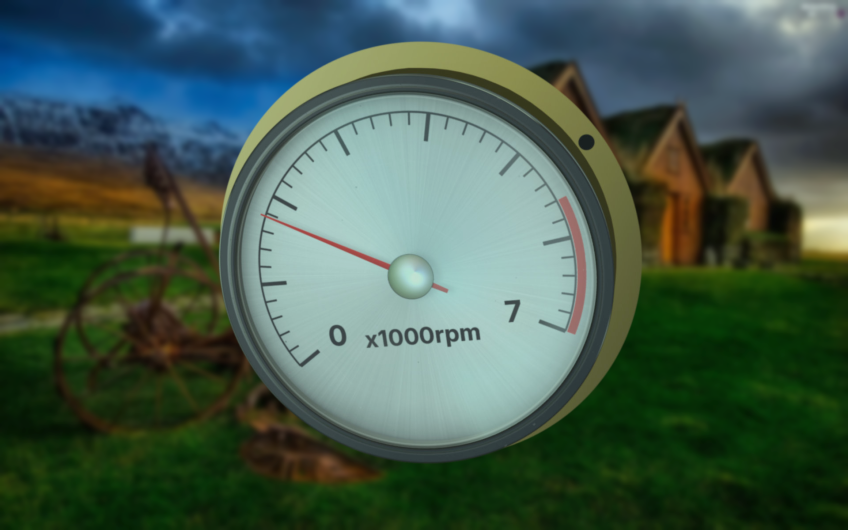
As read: 1800 rpm
